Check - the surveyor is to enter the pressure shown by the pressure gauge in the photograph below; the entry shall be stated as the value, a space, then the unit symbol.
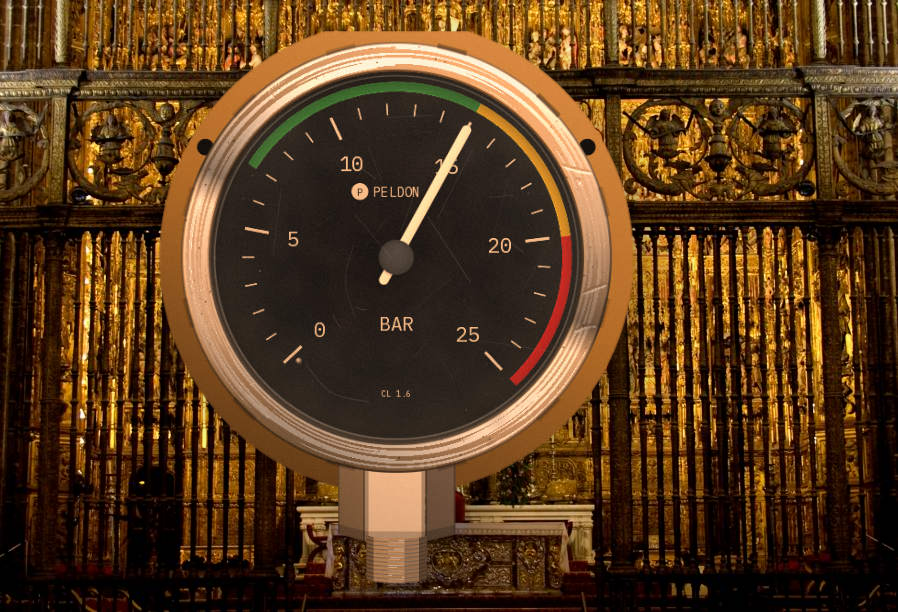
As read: 15 bar
